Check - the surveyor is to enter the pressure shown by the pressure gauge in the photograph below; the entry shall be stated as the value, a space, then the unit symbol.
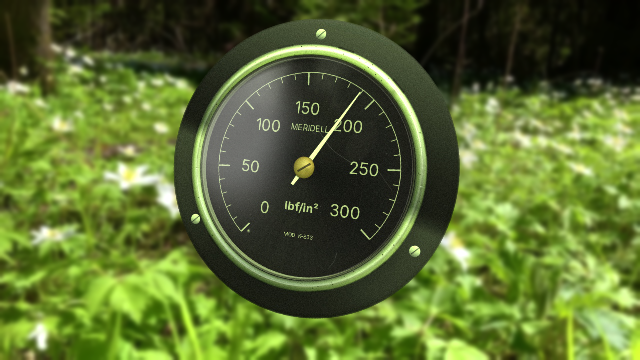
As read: 190 psi
